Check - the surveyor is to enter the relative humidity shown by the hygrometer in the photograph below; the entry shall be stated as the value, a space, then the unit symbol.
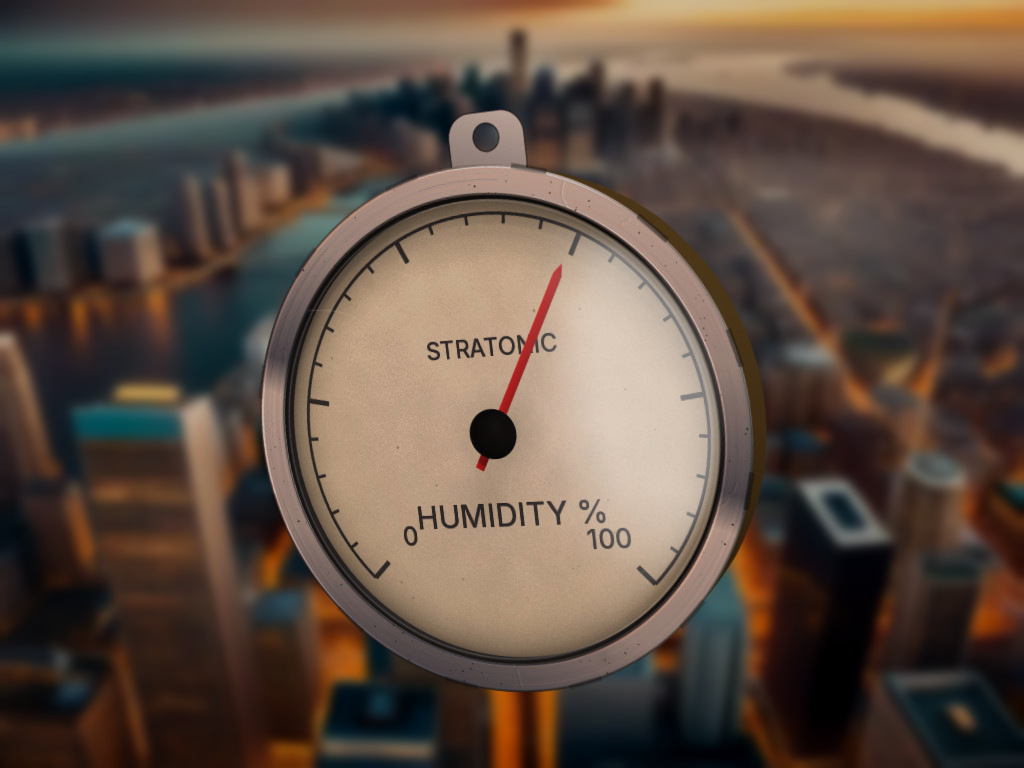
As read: 60 %
